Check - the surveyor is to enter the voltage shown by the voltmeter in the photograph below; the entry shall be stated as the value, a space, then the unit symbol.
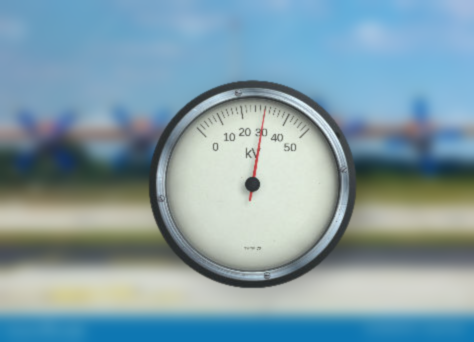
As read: 30 kV
